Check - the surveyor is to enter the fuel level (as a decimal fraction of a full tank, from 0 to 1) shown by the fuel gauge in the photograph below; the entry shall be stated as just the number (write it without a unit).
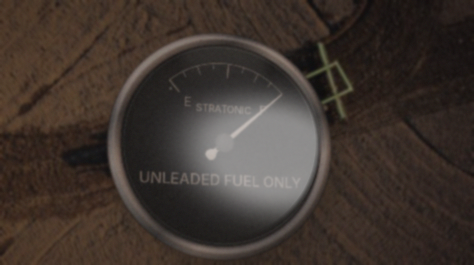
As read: 1
